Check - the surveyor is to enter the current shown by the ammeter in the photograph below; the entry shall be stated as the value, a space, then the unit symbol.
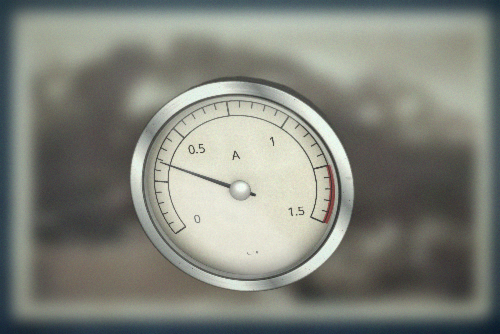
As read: 0.35 A
